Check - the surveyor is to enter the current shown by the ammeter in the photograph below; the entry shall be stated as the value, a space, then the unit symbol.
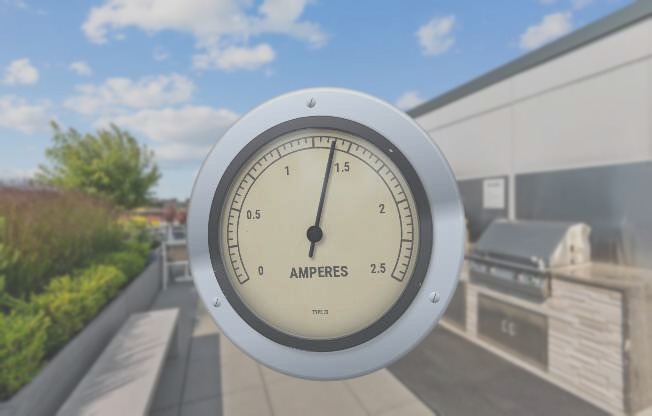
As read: 1.4 A
